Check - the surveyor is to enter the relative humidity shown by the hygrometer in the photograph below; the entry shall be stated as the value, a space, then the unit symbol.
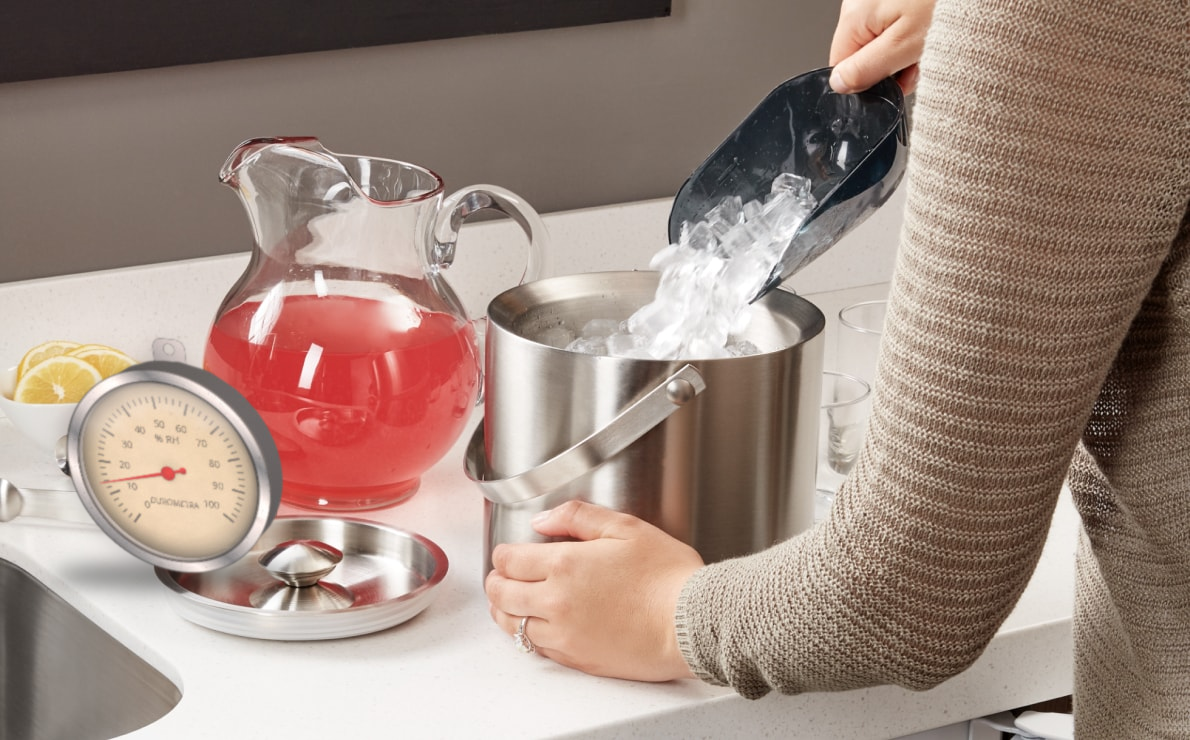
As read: 14 %
